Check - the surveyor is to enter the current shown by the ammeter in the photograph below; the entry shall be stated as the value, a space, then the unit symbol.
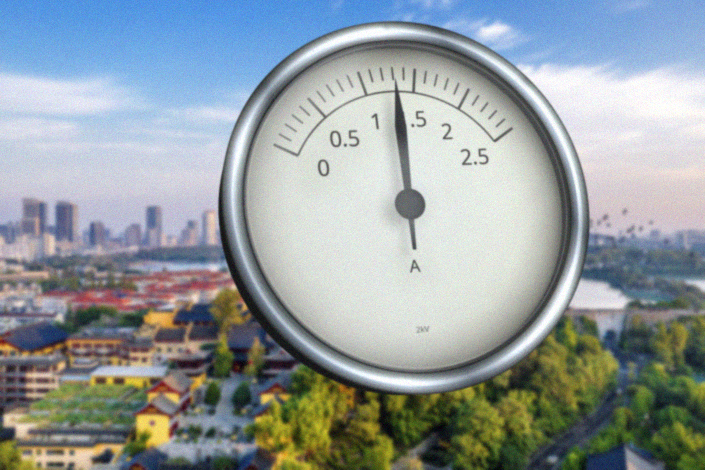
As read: 1.3 A
